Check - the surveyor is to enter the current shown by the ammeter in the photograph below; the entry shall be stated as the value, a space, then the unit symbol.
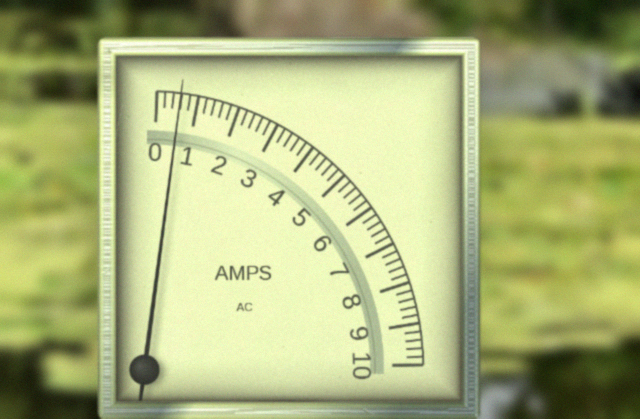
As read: 0.6 A
